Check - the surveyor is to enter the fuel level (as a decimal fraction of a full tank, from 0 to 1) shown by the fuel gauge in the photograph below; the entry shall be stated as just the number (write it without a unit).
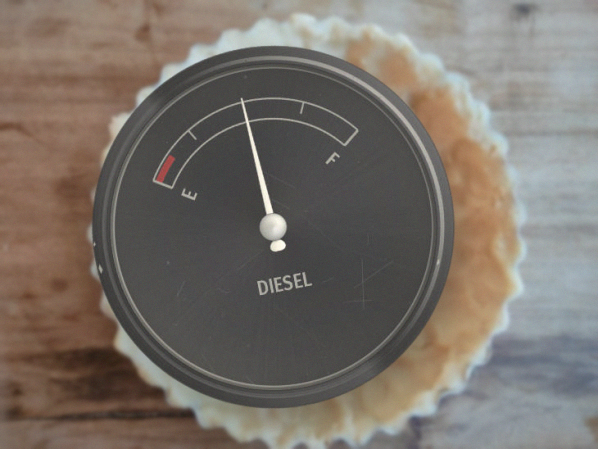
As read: 0.5
